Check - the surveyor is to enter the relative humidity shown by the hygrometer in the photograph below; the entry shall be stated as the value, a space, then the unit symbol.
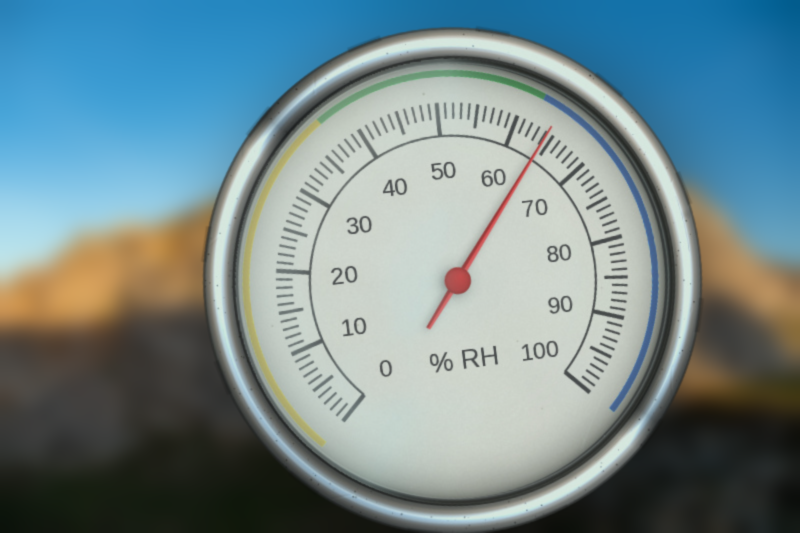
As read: 64 %
